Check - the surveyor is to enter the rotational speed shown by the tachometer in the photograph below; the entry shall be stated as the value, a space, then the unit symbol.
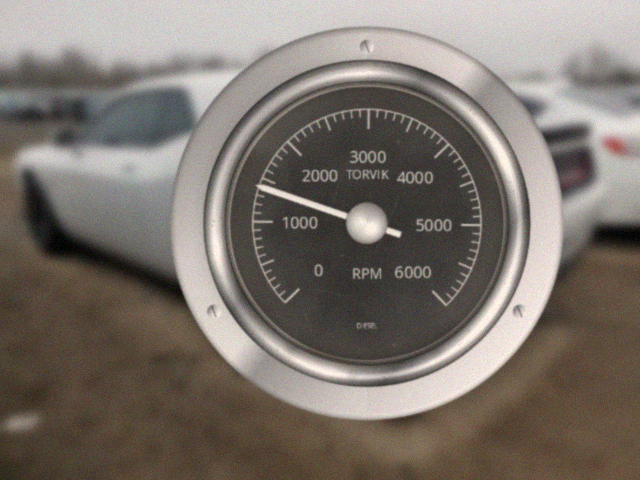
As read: 1400 rpm
